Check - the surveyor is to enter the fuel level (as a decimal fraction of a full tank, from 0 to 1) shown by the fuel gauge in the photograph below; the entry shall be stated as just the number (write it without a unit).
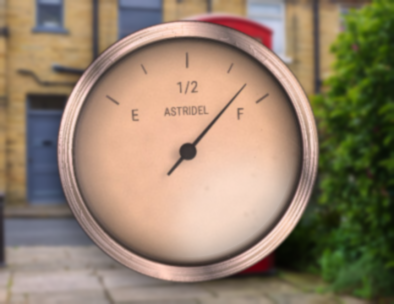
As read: 0.875
